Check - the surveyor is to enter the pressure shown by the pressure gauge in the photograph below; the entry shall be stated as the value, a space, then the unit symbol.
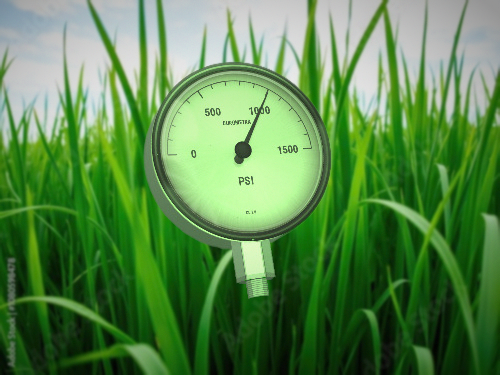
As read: 1000 psi
